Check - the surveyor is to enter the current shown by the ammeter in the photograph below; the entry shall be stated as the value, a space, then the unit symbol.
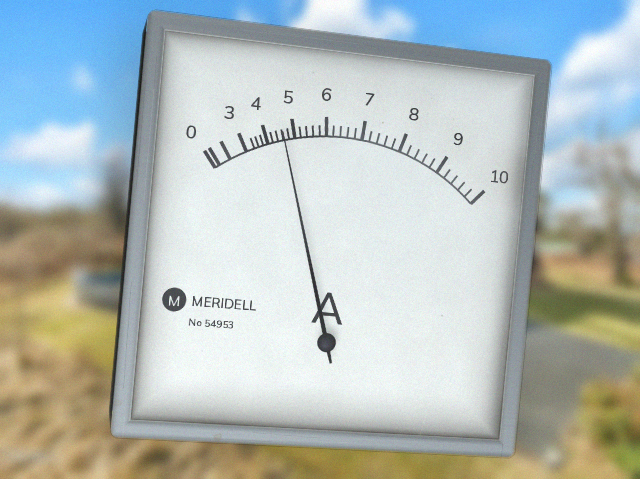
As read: 4.6 A
